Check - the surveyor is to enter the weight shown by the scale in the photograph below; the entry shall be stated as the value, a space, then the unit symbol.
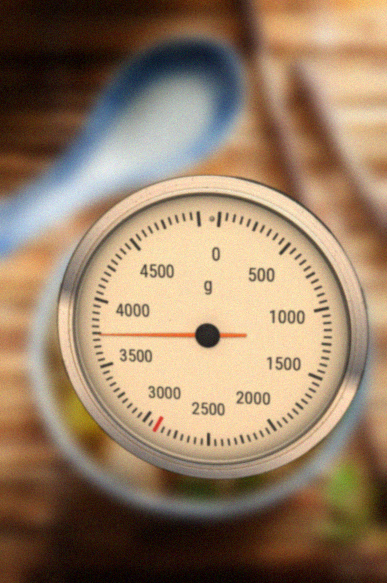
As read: 3750 g
